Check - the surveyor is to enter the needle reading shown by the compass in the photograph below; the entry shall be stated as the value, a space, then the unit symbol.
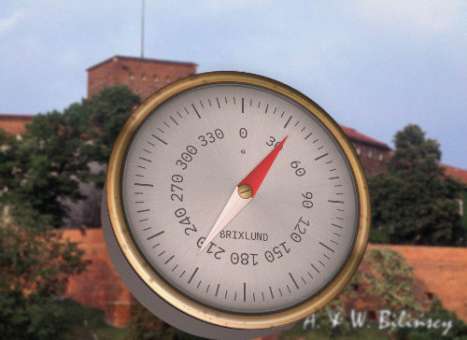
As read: 35 °
